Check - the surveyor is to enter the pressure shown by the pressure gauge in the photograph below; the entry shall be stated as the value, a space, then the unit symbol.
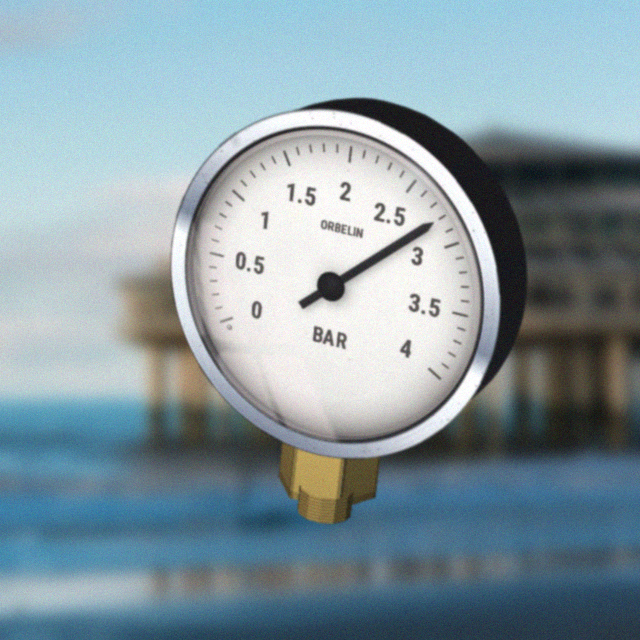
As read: 2.8 bar
